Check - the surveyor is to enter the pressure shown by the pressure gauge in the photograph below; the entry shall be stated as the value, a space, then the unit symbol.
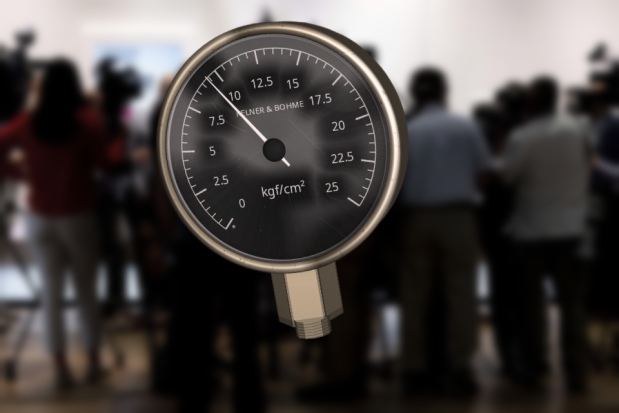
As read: 9.5 kg/cm²
